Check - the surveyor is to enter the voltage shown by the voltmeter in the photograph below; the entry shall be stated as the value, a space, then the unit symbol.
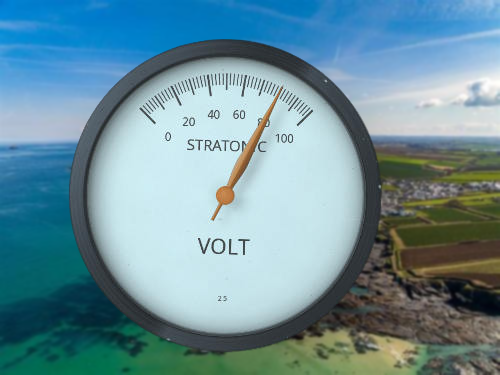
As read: 80 V
